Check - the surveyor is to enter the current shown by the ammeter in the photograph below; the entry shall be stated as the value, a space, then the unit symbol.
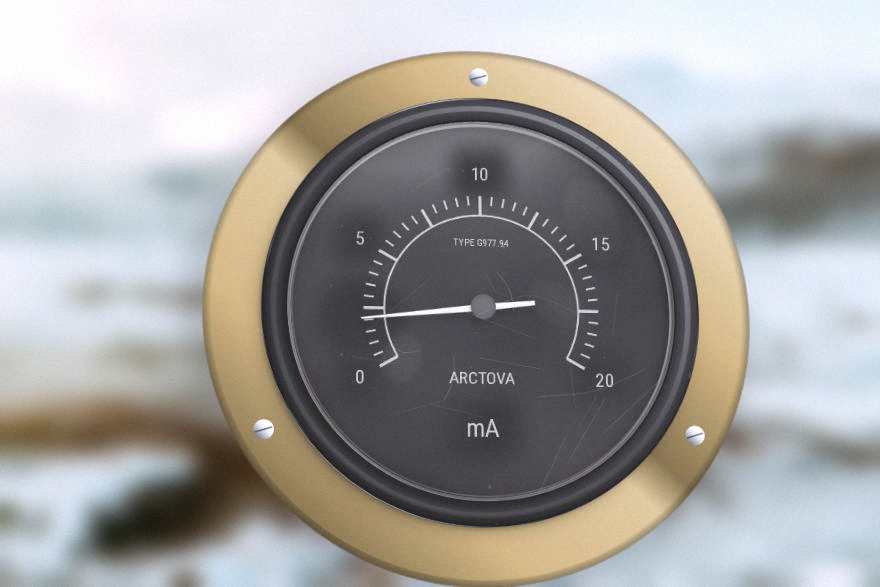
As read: 2 mA
